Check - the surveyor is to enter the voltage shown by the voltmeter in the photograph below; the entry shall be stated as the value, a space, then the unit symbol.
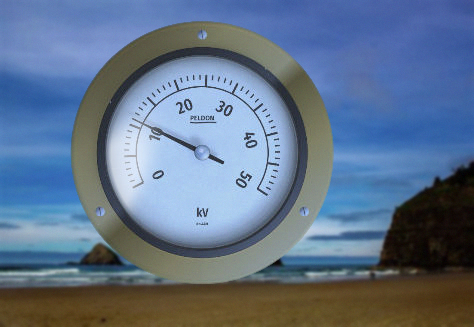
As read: 11 kV
